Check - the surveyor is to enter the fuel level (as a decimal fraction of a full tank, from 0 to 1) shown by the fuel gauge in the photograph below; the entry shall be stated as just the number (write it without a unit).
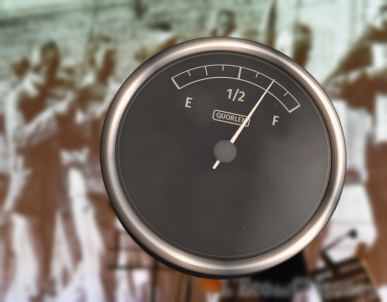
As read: 0.75
